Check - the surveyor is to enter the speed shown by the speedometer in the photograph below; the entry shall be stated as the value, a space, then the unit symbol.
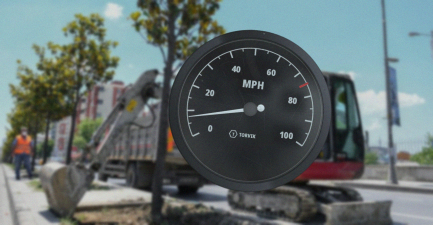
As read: 7.5 mph
